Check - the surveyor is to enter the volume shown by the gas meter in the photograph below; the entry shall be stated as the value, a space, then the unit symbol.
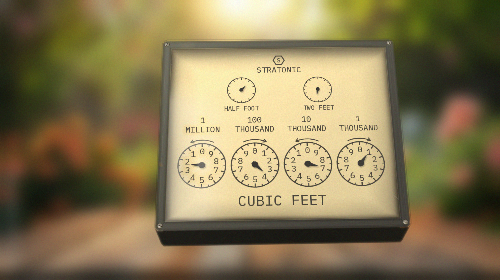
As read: 237100 ft³
